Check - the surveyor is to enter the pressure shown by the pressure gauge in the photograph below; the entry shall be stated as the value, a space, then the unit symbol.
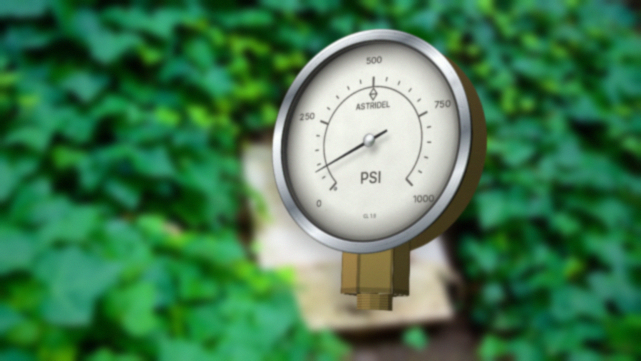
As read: 75 psi
